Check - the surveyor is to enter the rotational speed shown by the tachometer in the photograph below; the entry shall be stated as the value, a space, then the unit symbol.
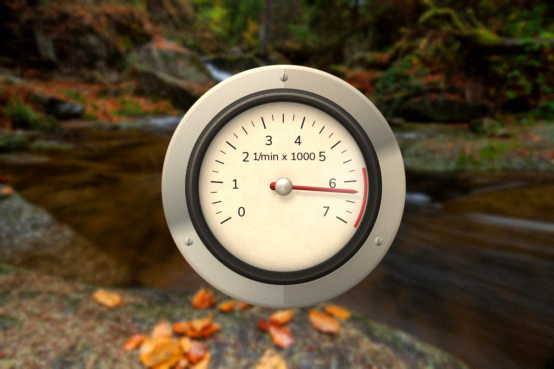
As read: 6250 rpm
